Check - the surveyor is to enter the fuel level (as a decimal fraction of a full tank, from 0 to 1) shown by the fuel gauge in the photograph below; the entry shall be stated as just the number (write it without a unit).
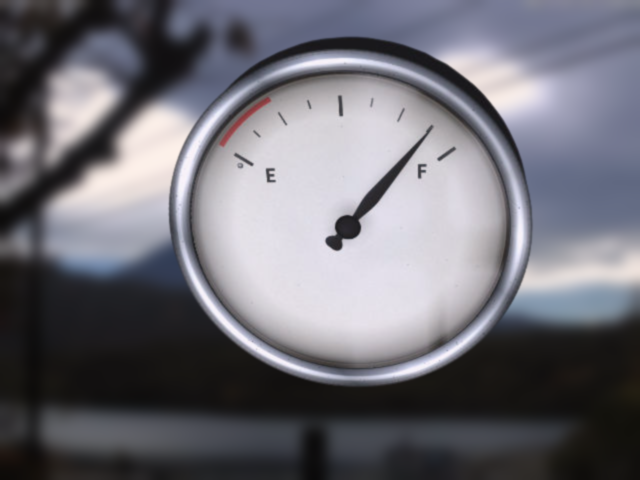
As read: 0.875
